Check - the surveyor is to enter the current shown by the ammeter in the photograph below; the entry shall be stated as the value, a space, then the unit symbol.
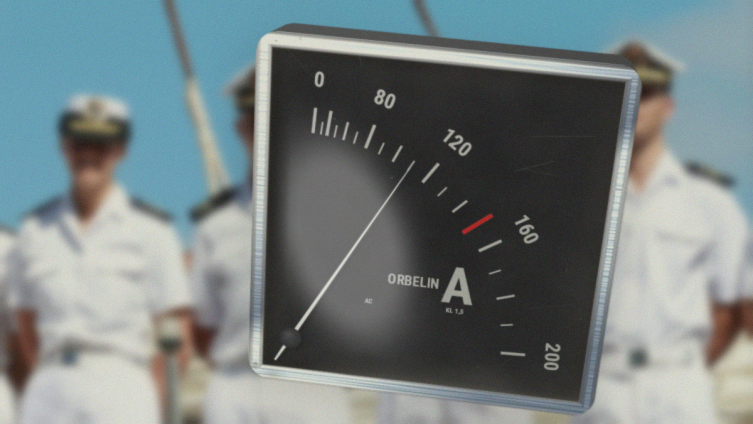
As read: 110 A
